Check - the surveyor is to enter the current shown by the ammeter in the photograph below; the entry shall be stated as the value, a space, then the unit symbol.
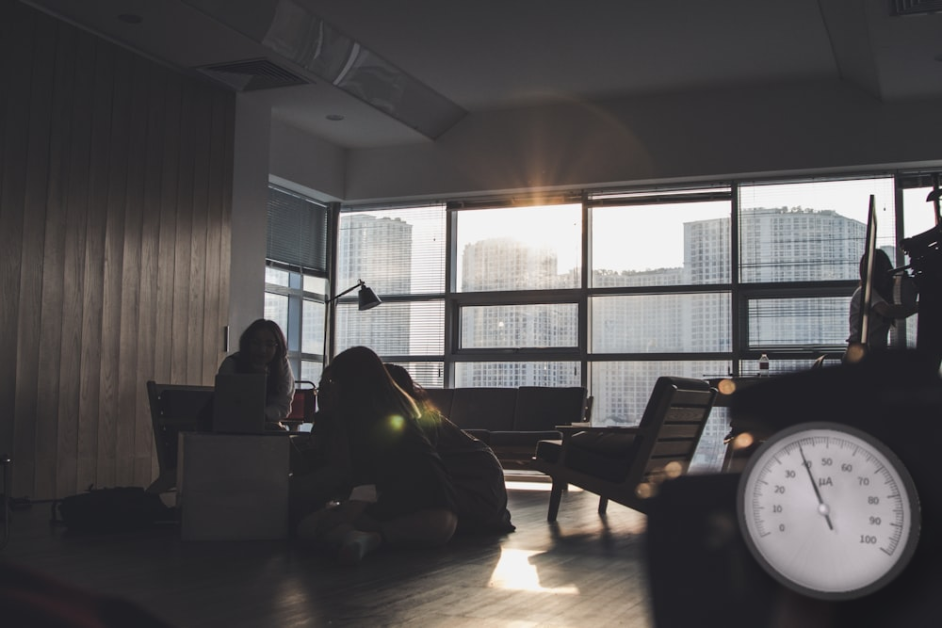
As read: 40 µA
